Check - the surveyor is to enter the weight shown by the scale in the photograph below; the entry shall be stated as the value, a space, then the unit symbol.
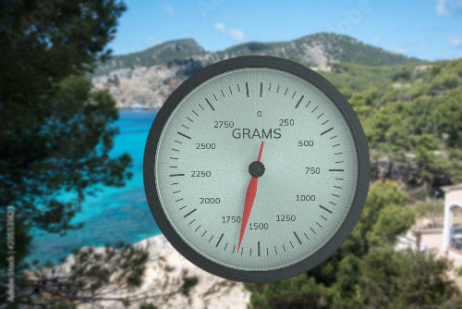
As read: 1625 g
